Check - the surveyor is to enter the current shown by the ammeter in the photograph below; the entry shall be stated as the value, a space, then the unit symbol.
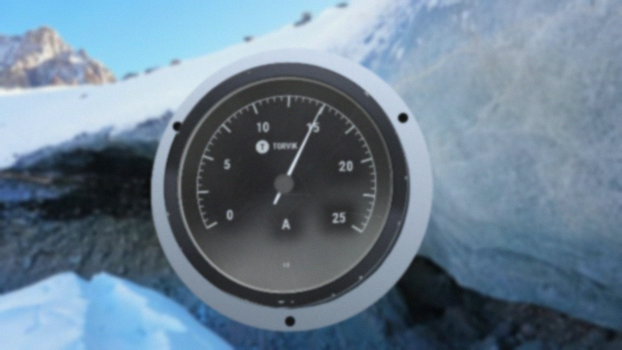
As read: 15 A
